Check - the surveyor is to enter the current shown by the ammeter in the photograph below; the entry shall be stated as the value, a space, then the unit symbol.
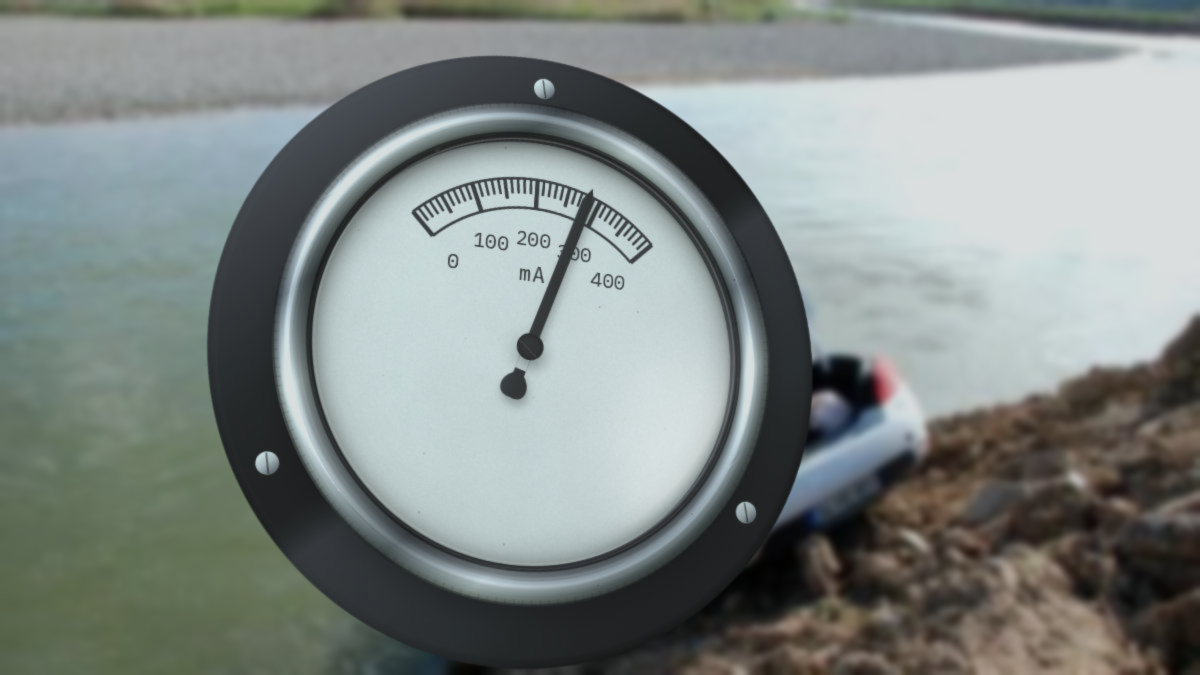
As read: 280 mA
